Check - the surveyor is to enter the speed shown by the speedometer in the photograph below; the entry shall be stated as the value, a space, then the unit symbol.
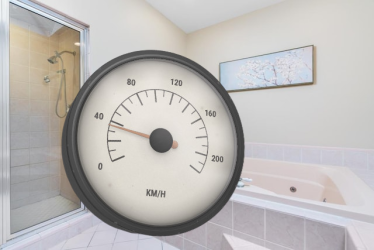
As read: 35 km/h
